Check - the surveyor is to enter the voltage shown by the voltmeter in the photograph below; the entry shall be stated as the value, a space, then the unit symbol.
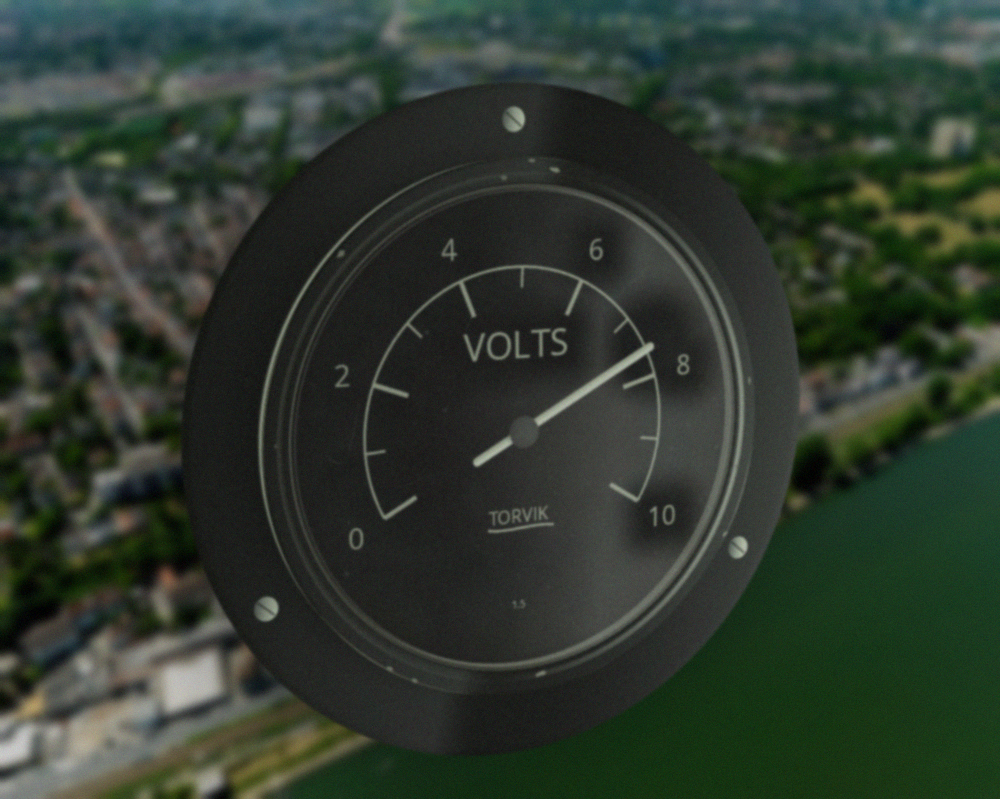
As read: 7.5 V
